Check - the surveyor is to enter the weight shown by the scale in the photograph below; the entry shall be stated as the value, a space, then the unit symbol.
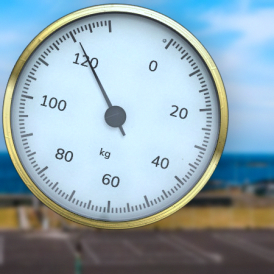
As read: 121 kg
